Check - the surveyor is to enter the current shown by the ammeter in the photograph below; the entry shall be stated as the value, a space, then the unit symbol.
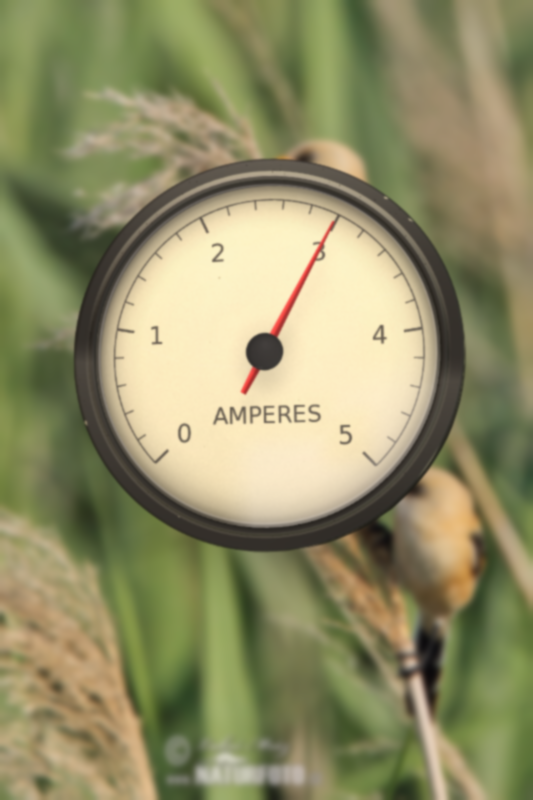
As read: 3 A
